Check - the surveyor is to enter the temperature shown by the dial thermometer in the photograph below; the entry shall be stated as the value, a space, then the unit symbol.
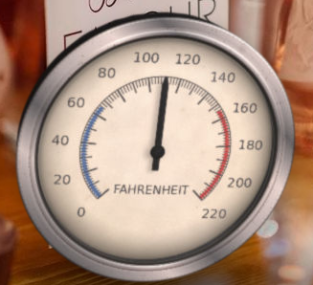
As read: 110 °F
